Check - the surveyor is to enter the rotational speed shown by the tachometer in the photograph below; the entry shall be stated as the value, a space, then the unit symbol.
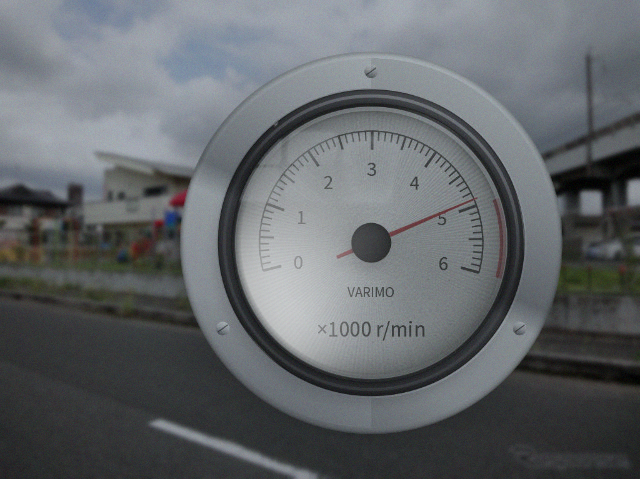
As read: 4900 rpm
